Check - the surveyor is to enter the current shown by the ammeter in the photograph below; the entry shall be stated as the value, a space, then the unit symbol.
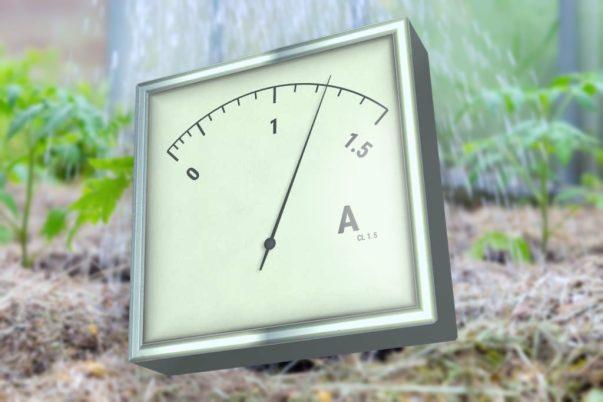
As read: 1.25 A
